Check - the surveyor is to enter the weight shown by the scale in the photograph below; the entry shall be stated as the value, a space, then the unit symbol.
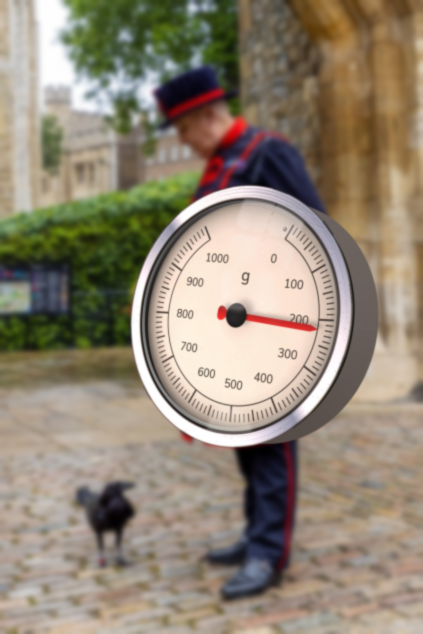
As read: 220 g
